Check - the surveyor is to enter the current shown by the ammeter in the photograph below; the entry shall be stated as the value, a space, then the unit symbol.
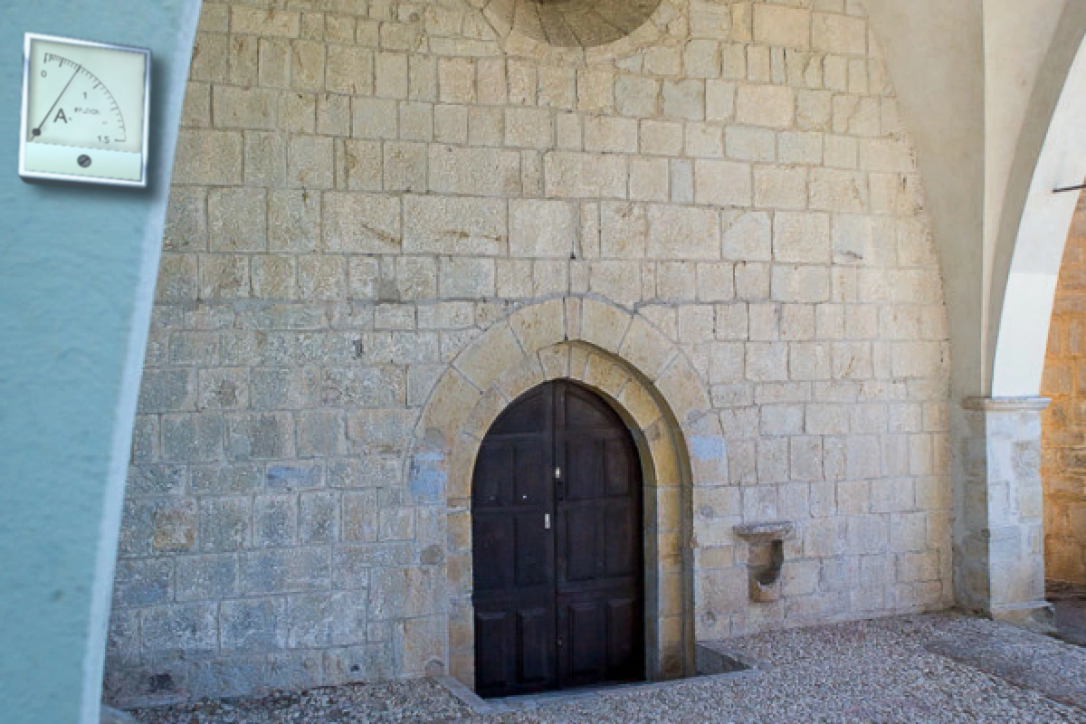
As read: 0.75 A
